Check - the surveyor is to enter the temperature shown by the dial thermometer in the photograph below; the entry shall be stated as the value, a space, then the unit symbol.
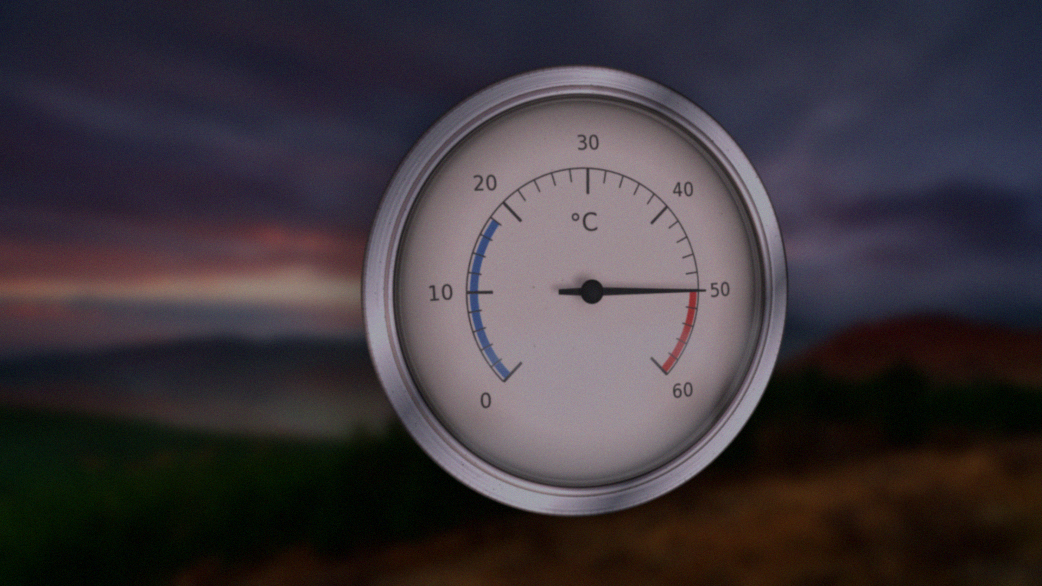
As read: 50 °C
